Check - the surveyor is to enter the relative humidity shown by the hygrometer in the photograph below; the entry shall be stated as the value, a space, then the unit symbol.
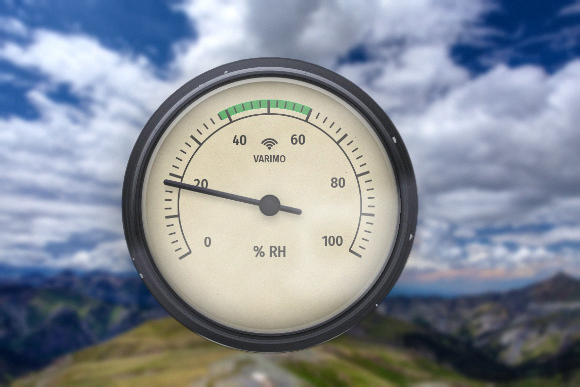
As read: 18 %
